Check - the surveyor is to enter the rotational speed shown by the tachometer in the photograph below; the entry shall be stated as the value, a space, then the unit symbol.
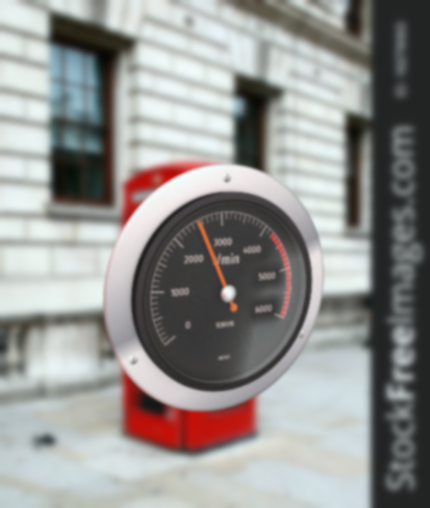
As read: 2500 rpm
